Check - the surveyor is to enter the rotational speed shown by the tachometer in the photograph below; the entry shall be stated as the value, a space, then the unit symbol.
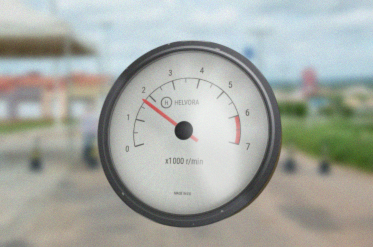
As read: 1750 rpm
